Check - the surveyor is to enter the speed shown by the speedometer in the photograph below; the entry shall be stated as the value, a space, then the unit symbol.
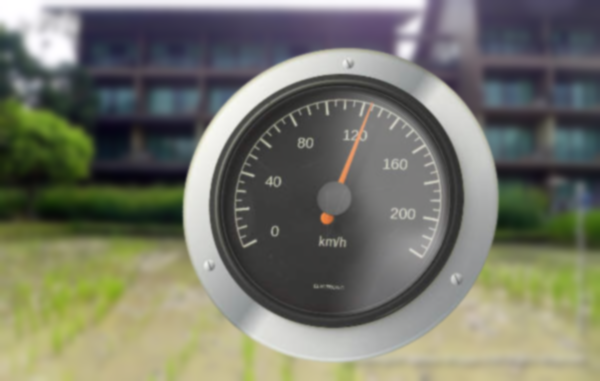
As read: 125 km/h
